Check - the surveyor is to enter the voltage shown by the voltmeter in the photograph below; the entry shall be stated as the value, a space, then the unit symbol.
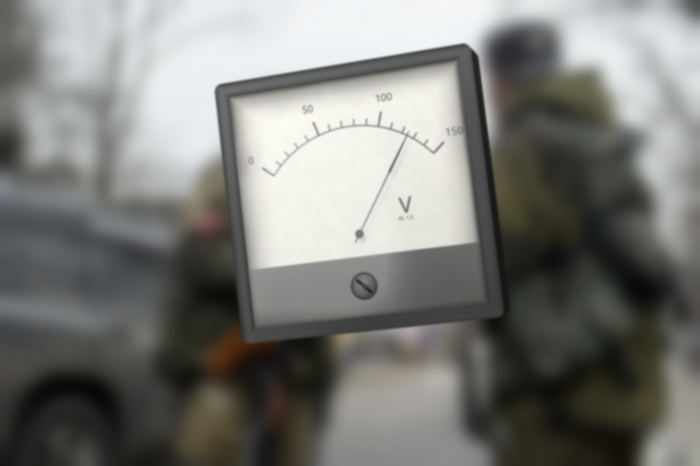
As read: 125 V
